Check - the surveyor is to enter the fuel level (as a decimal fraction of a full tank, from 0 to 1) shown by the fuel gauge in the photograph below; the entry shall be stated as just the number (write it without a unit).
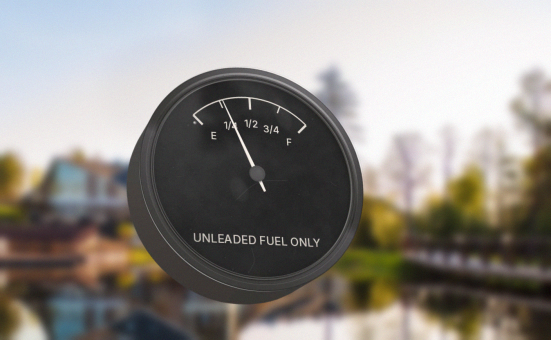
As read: 0.25
